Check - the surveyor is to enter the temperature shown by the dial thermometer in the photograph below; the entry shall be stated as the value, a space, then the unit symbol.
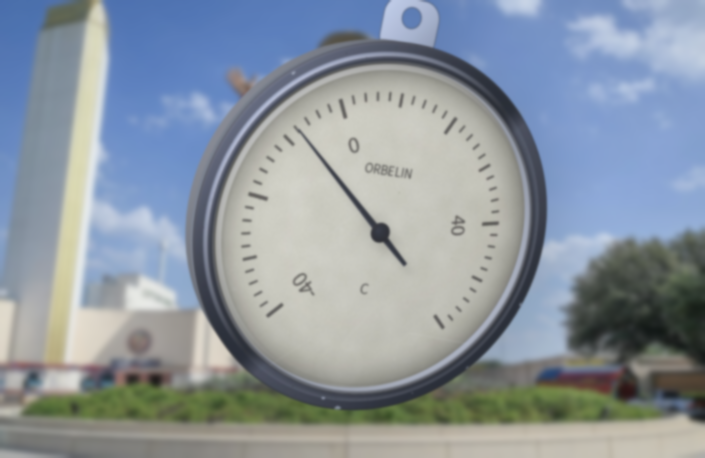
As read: -8 °C
